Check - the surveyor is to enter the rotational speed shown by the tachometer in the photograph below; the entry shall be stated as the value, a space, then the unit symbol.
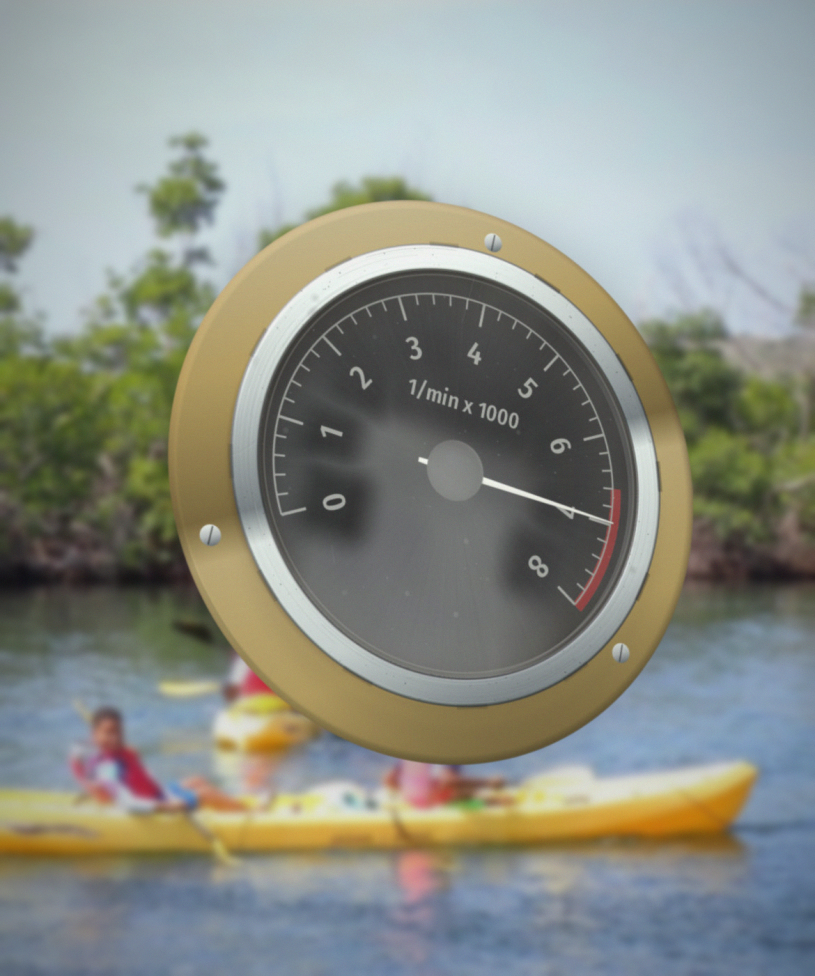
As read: 7000 rpm
